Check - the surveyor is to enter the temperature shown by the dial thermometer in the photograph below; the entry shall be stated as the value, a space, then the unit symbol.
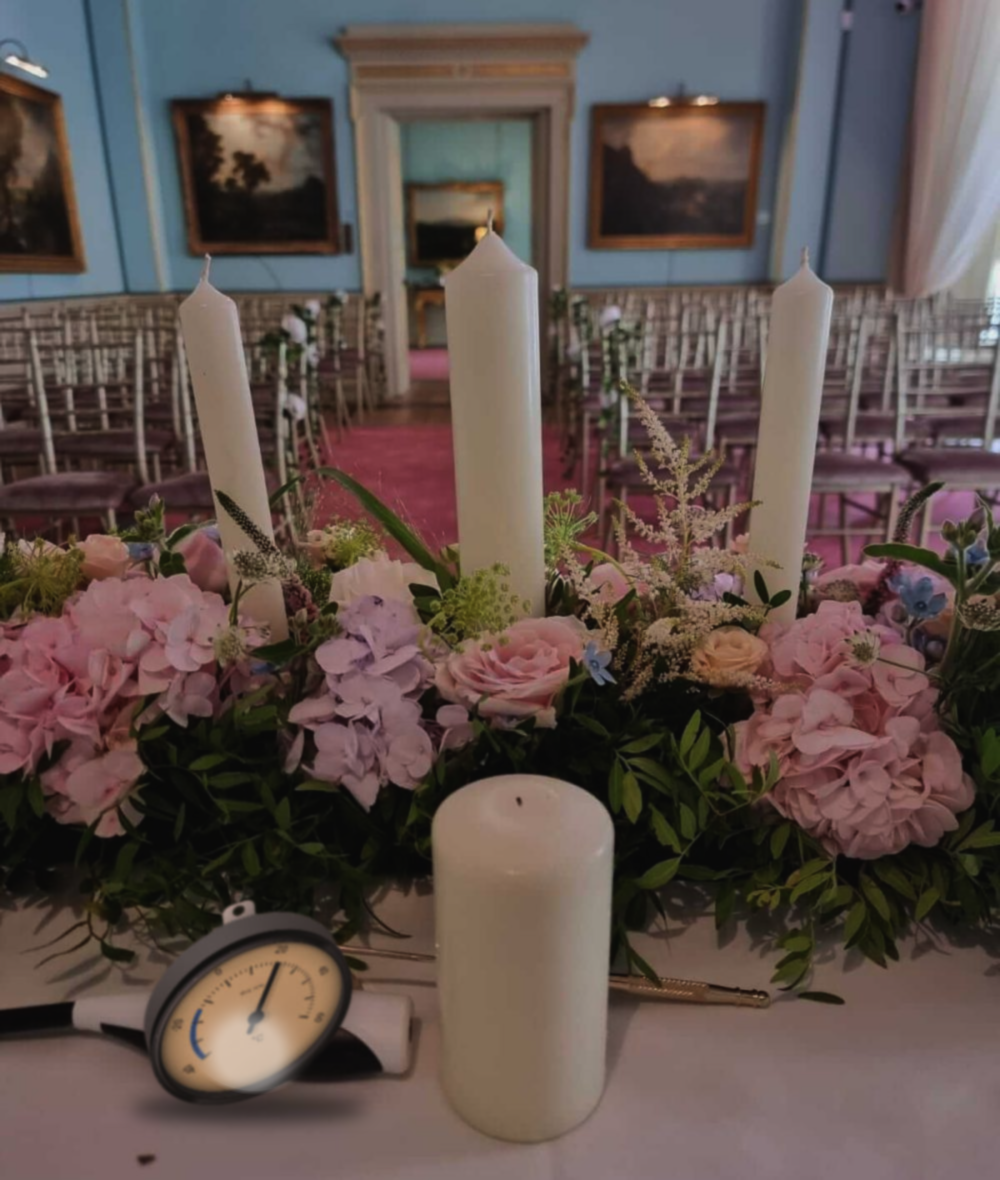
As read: 20 °C
